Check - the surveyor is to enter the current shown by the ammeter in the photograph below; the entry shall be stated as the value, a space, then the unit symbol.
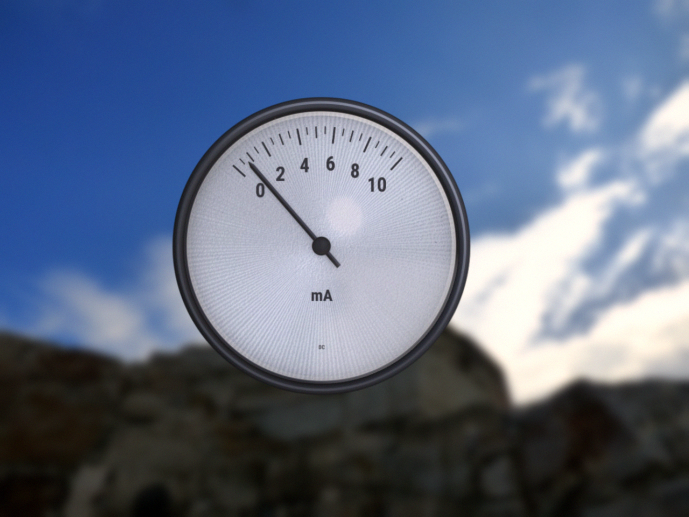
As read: 0.75 mA
